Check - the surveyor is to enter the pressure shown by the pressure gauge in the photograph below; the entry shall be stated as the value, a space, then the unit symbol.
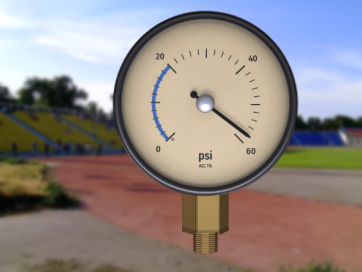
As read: 58 psi
